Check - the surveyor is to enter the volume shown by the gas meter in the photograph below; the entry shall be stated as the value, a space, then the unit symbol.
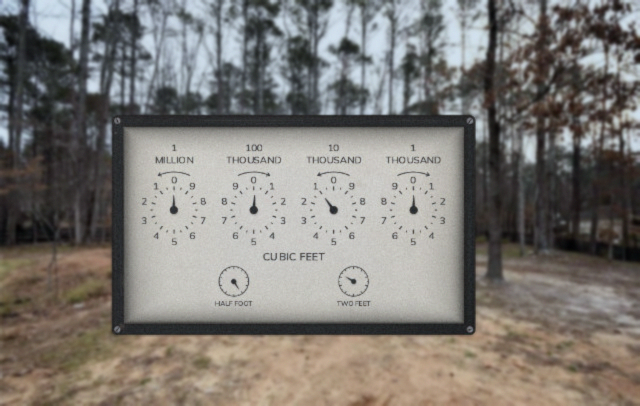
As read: 1000 ft³
